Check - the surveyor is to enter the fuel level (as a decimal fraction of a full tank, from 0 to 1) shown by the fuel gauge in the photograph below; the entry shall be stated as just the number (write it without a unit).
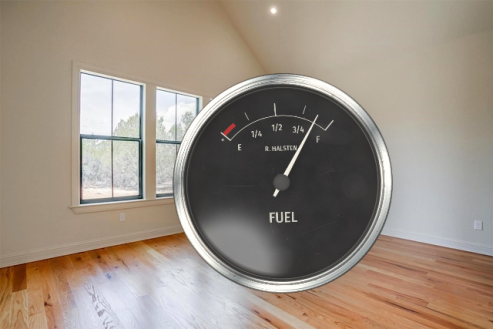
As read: 0.875
